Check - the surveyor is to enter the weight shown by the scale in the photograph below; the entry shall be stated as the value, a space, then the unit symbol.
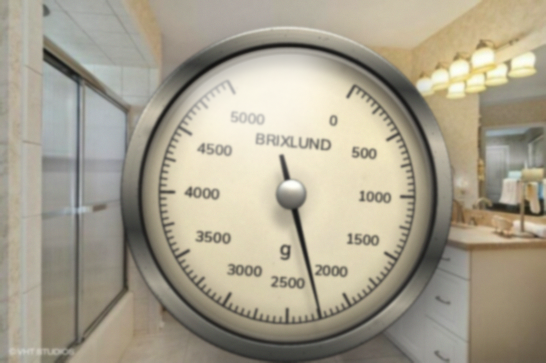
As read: 2250 g
